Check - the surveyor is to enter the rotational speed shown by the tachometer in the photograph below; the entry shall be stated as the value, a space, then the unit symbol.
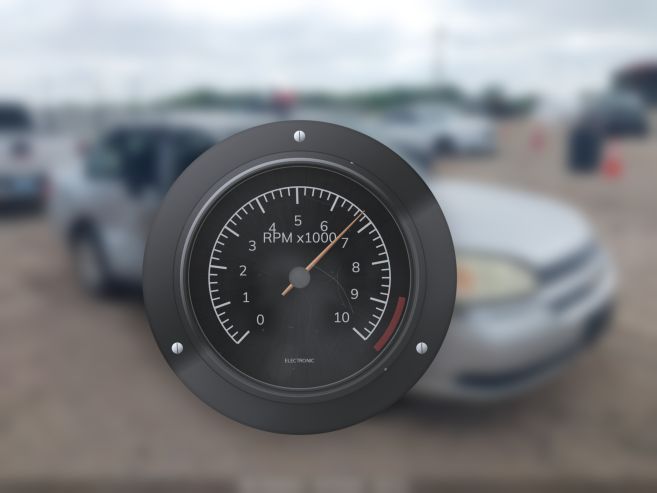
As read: 6700 rpm
